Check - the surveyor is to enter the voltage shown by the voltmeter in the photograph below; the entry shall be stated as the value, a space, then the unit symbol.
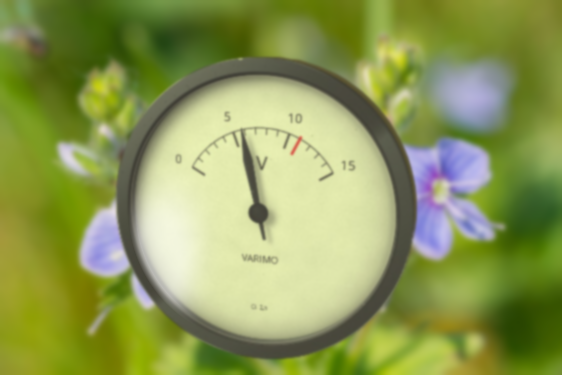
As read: 6 V
